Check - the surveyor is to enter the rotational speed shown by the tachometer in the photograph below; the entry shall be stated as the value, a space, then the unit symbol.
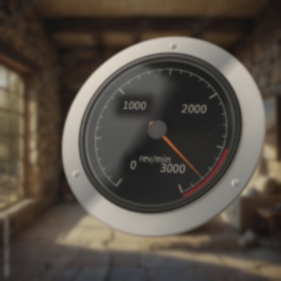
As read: 2800 rpm
